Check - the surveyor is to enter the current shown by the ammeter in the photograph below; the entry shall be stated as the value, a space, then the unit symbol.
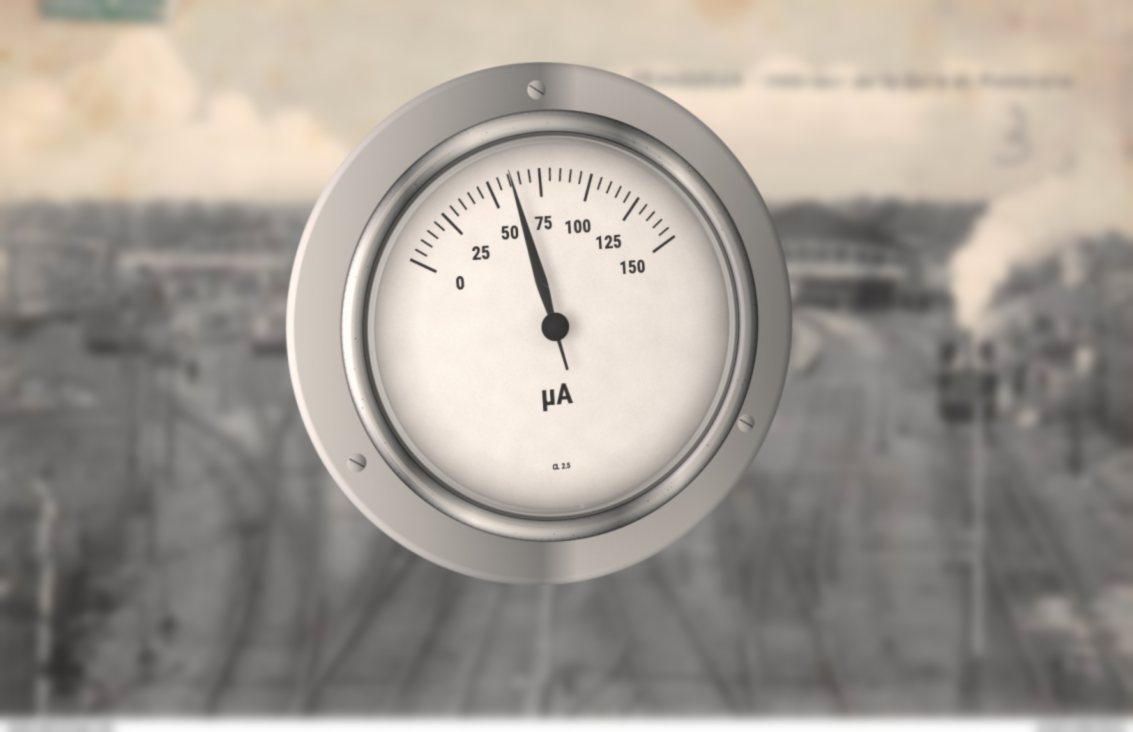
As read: 60 µA
